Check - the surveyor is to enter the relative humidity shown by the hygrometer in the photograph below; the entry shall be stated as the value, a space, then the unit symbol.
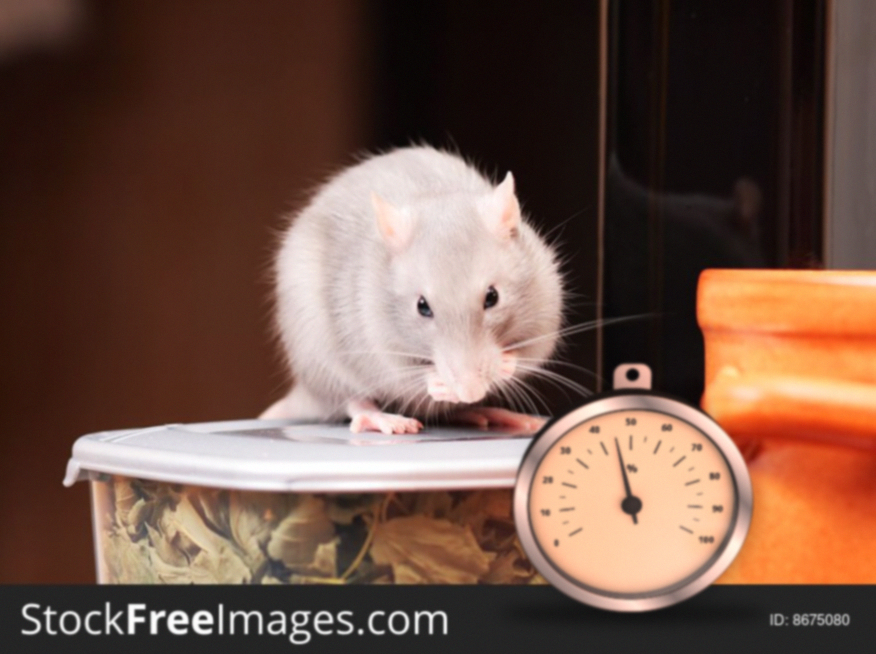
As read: 45 %
